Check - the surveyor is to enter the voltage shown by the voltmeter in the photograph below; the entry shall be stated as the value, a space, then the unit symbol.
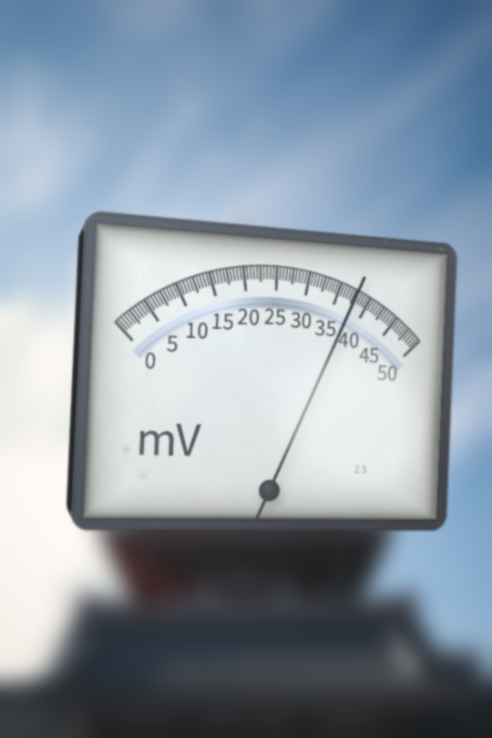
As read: 37.5 mV
